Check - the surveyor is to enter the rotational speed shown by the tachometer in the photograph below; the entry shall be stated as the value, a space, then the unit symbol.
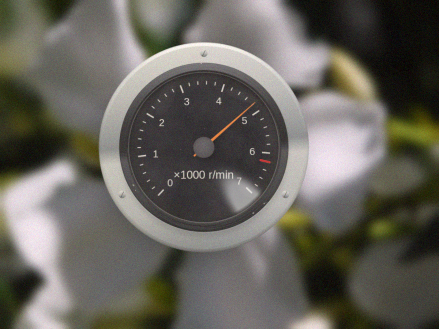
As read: 4800 rpm
